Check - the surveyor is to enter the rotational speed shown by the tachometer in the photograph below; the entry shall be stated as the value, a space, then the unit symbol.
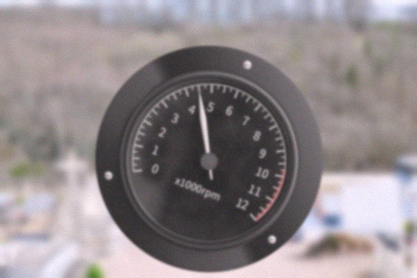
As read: 4500 rpm
